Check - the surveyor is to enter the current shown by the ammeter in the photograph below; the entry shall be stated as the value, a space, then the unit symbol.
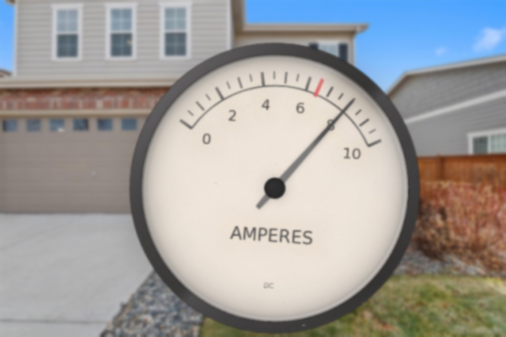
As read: 8 A
